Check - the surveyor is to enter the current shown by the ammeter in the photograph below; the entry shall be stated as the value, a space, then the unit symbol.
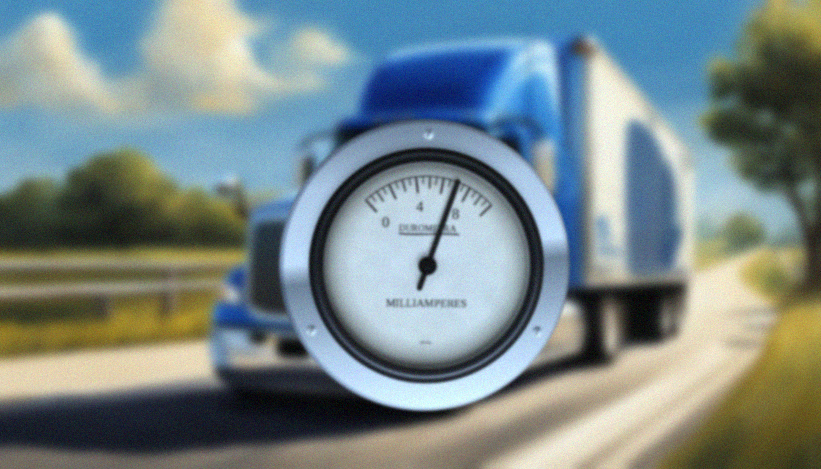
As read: 7 mA
